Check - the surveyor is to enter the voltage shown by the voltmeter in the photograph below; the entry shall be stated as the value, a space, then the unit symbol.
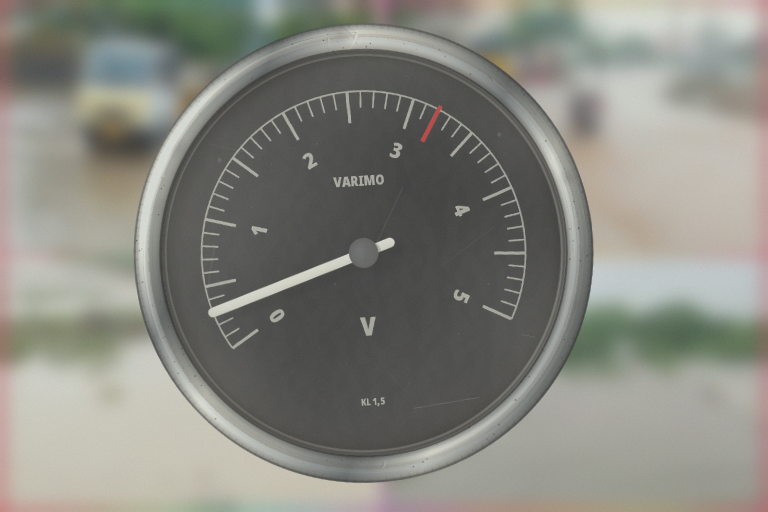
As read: 0.3 V
